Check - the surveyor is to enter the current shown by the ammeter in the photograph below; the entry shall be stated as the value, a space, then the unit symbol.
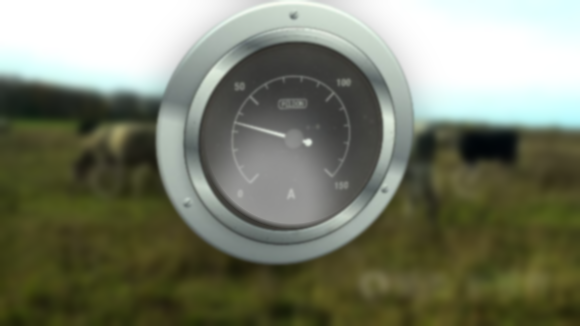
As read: 35 A
